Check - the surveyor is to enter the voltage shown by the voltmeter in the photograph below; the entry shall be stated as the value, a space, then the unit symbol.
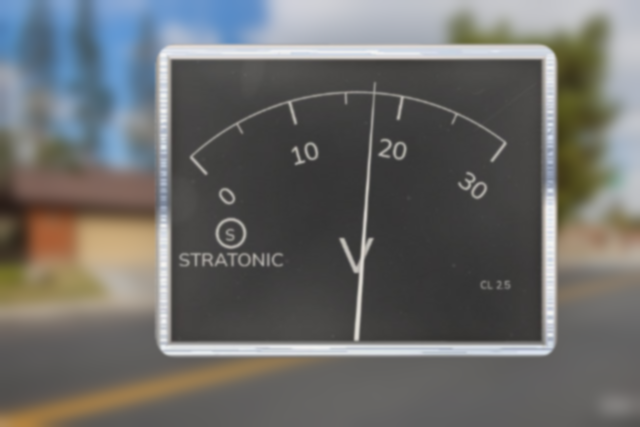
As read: 17.5 V
